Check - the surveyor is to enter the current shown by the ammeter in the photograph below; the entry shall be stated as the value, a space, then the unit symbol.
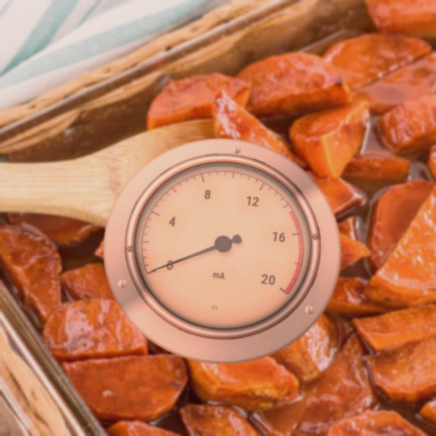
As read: 0 mA
